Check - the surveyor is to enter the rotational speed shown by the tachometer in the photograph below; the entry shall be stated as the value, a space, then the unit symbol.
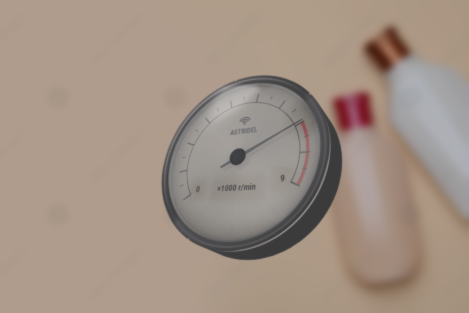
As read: 7000 rpm
